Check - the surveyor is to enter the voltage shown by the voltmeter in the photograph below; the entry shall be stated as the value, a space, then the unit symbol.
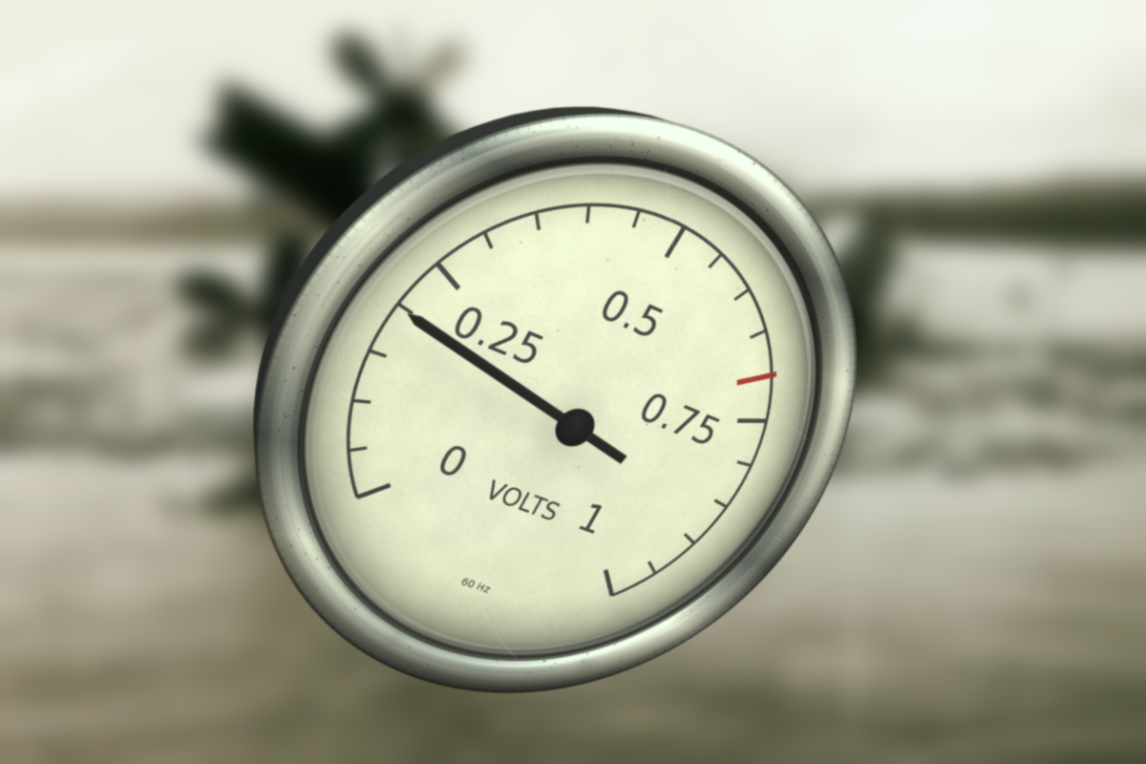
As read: 0.2 V
